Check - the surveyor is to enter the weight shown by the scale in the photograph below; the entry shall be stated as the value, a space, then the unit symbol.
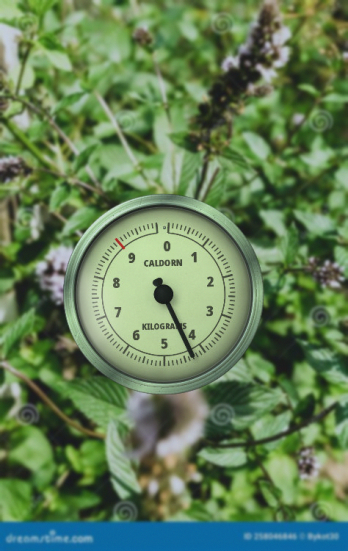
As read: 4.3 kg
